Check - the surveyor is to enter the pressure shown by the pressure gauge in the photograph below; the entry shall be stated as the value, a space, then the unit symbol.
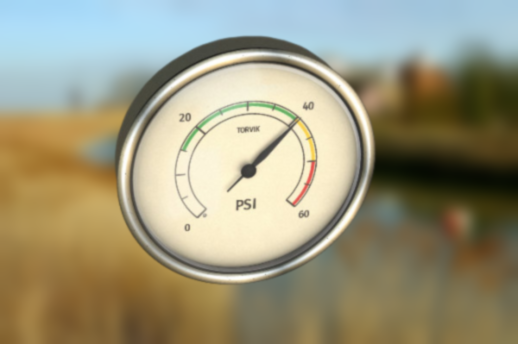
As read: 40 psi
